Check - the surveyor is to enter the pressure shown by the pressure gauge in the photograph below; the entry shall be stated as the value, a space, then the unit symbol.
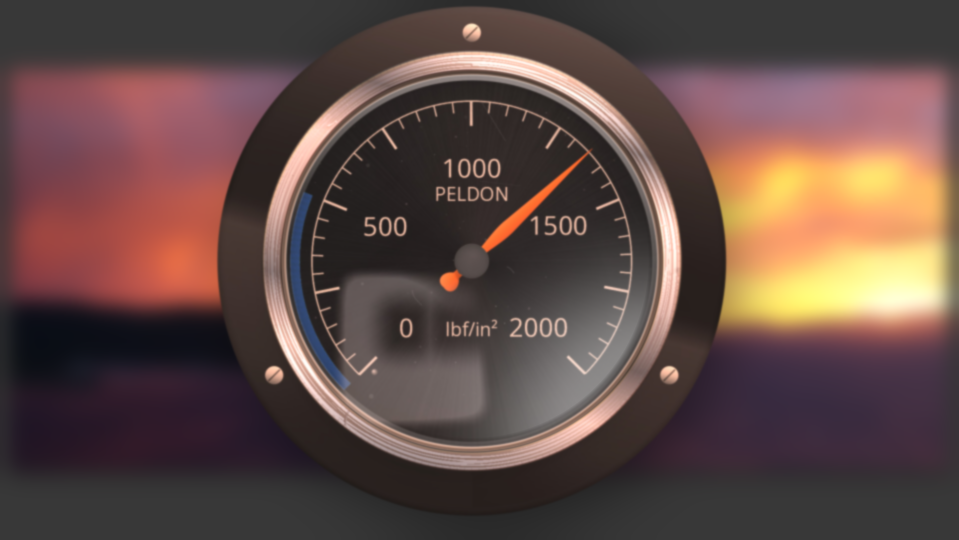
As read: 1350 psi
